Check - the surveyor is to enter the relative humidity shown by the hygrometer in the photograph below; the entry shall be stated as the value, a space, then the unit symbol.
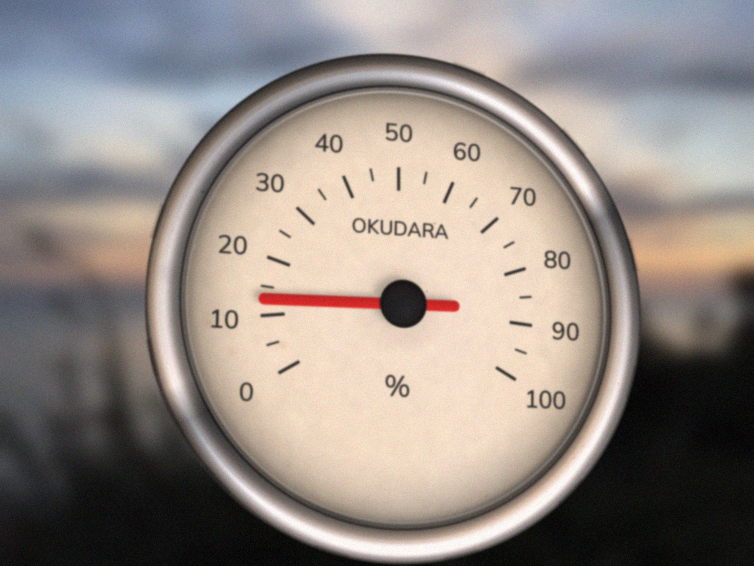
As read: 12.5 %
